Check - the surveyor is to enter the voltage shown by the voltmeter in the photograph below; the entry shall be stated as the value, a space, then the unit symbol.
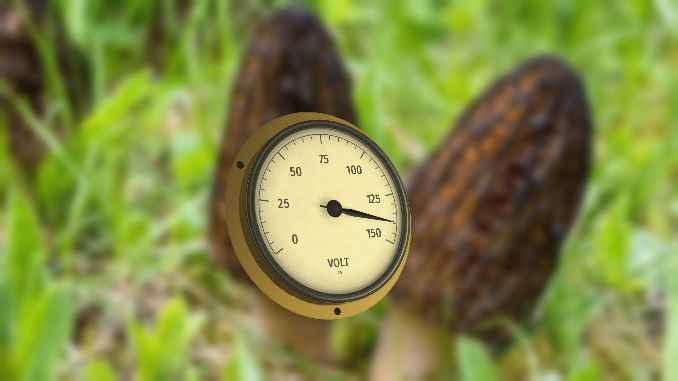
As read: 140 V
